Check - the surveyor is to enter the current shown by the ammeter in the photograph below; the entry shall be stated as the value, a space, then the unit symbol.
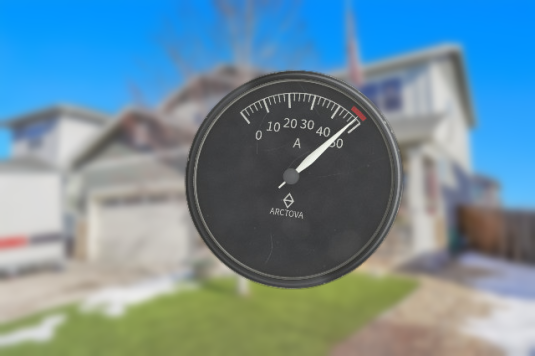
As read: 48 A
